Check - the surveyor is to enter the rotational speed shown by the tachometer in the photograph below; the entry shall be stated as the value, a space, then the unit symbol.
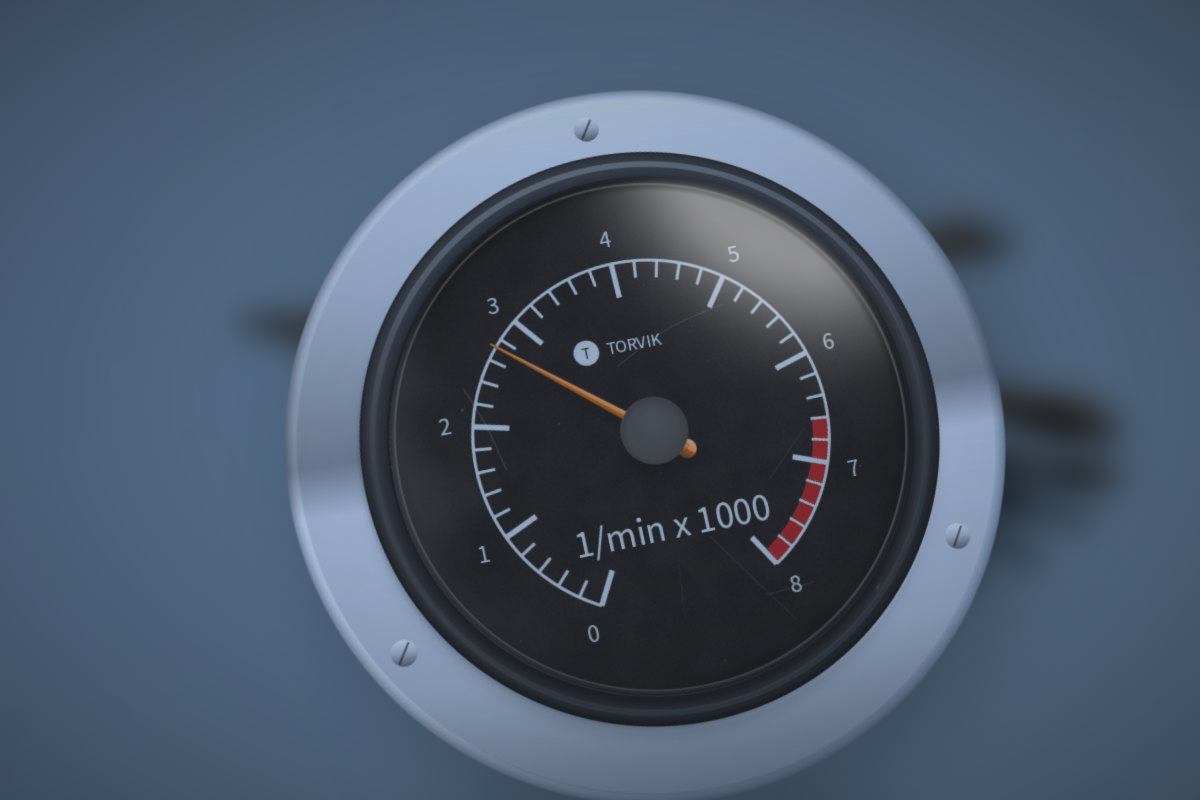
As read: 2700 rpm
